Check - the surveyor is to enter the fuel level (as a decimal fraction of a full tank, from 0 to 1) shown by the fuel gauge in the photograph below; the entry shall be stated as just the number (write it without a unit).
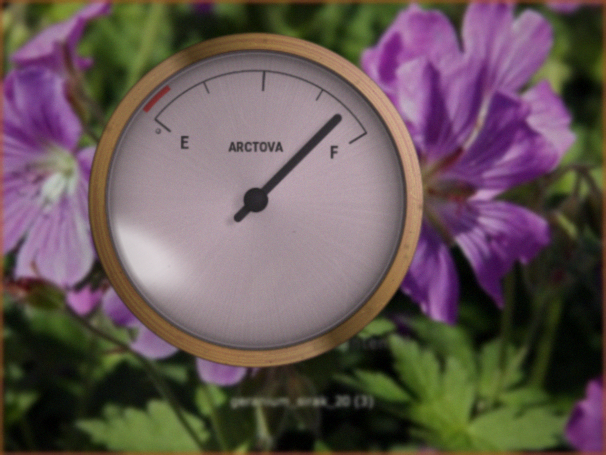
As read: 0.875
